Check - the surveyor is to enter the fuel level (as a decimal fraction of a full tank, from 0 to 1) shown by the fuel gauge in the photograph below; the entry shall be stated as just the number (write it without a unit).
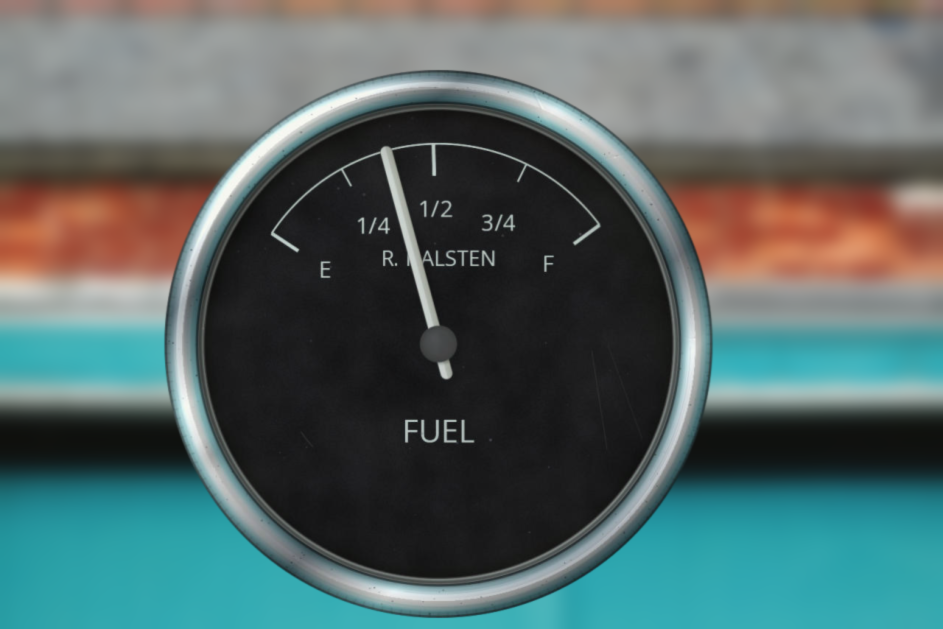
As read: 0.375
